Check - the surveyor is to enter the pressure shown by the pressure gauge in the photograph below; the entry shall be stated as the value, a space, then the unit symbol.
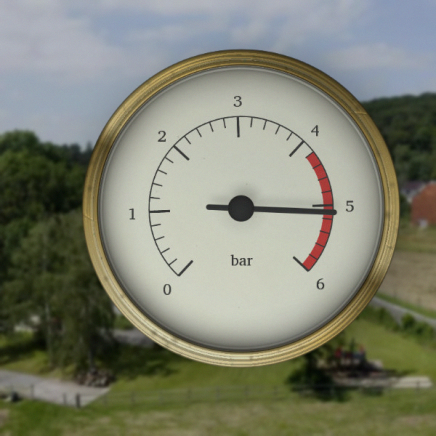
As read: 5.1 bar
